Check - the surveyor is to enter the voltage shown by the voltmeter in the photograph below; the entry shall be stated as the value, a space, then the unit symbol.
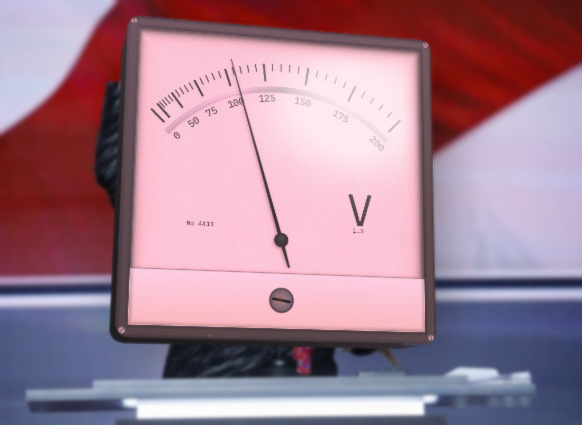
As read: 105 V
